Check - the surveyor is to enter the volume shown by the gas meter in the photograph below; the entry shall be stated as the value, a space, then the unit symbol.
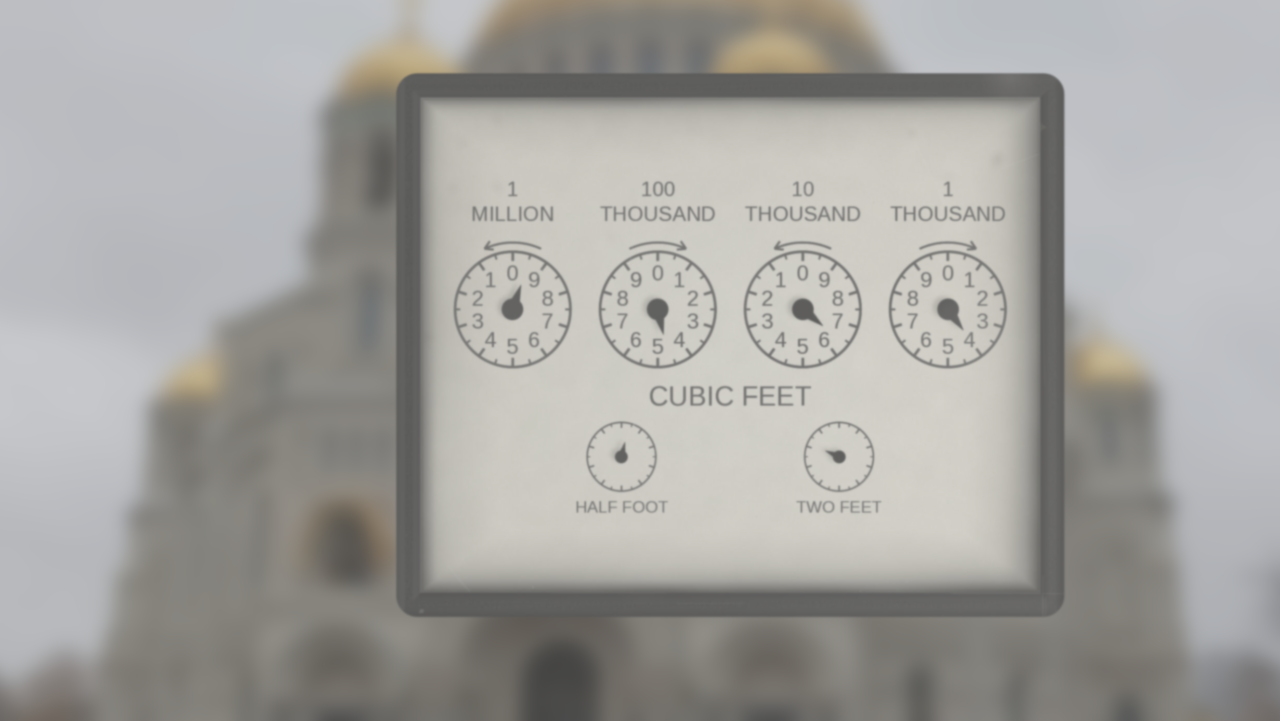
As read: 946400 ft³
